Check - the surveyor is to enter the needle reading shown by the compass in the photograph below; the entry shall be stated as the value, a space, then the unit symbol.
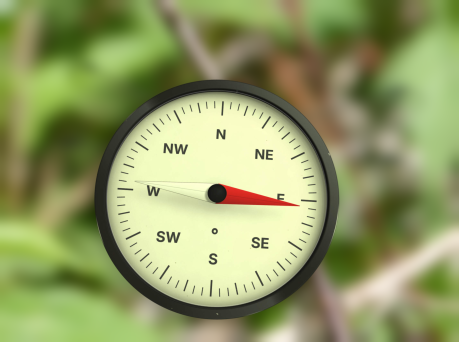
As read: 95 °
